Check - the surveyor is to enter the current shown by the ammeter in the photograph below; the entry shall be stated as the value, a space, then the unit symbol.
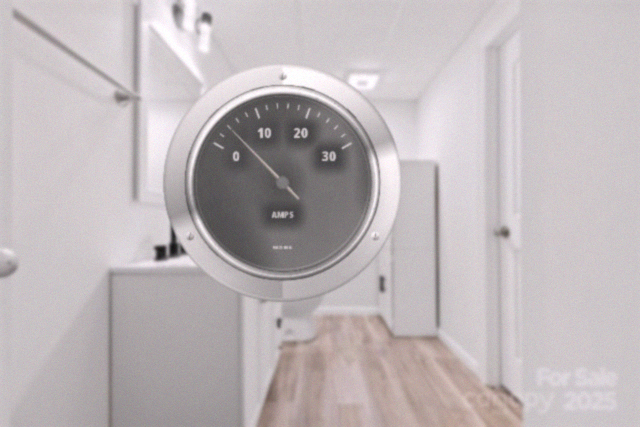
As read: 4 A
